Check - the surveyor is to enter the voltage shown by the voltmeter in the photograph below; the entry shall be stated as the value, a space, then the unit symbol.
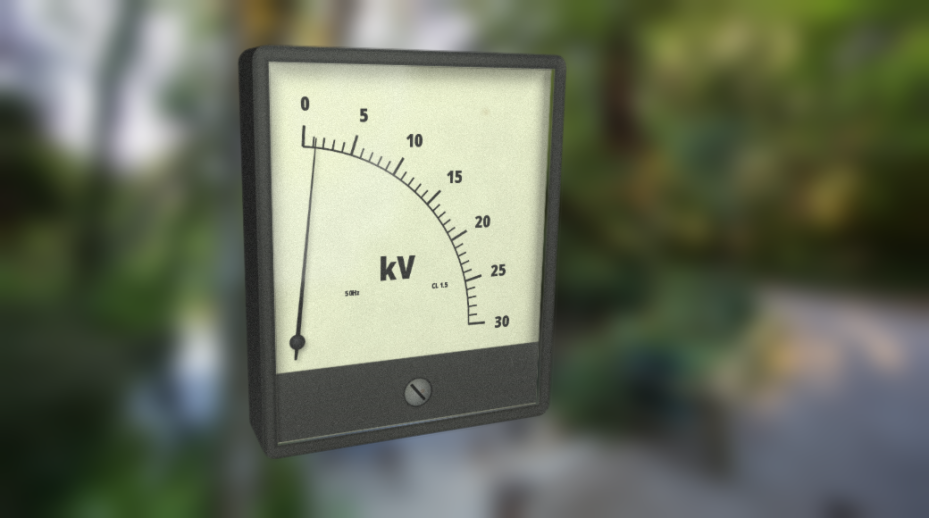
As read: 1 kV
